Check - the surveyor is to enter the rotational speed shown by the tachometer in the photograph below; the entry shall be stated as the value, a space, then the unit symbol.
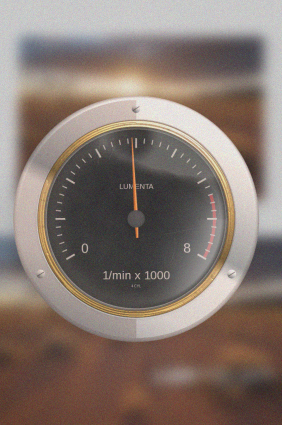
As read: 3900 rpm
